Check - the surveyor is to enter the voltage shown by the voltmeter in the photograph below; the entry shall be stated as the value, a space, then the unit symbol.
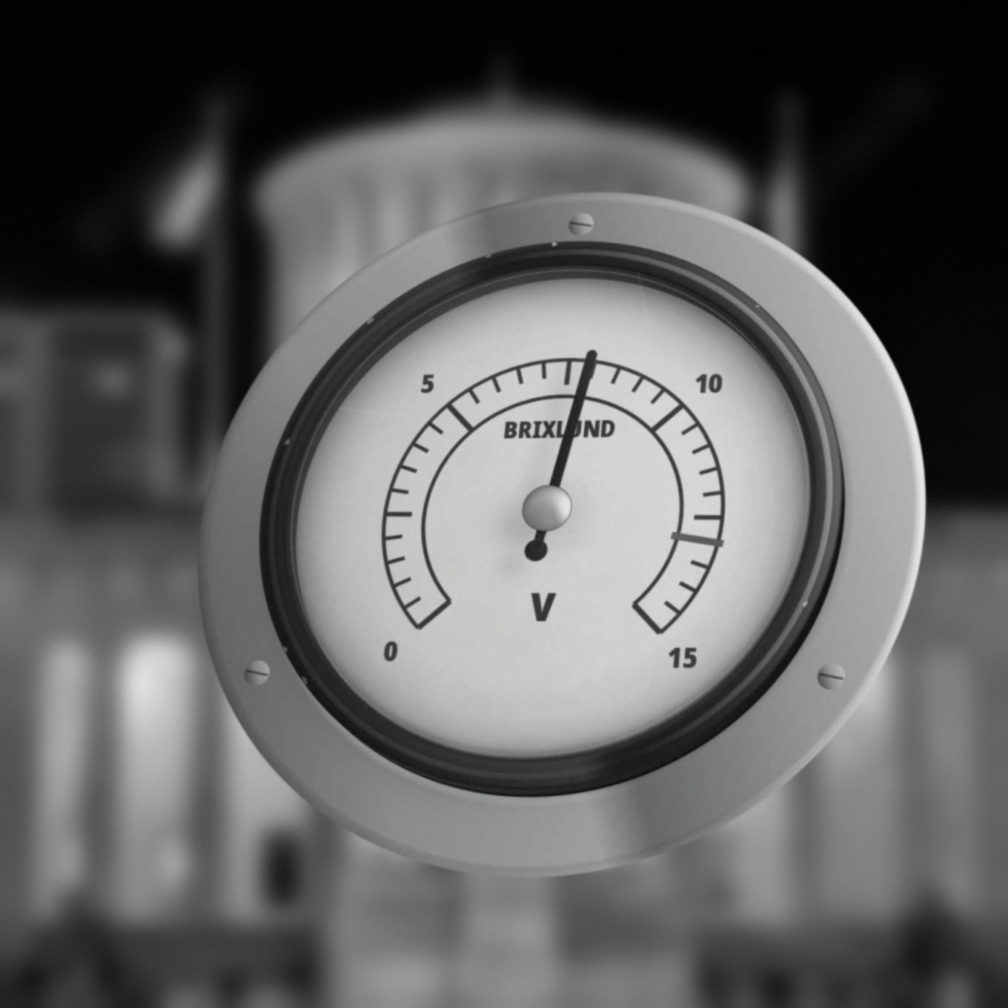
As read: 8 V
